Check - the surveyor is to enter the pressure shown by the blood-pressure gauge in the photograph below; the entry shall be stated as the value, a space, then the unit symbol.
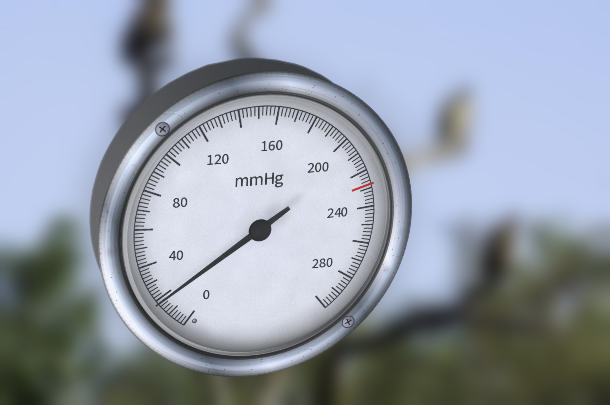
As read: 20 mmHg
